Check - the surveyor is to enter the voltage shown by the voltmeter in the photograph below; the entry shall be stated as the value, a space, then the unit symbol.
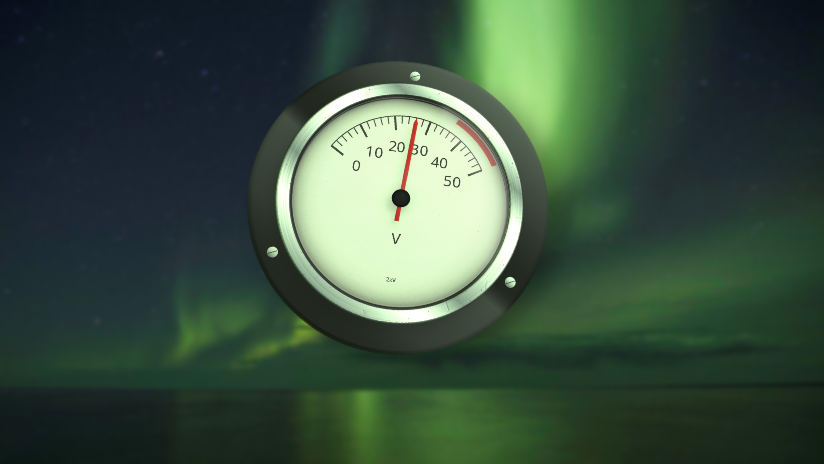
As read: 26 V
